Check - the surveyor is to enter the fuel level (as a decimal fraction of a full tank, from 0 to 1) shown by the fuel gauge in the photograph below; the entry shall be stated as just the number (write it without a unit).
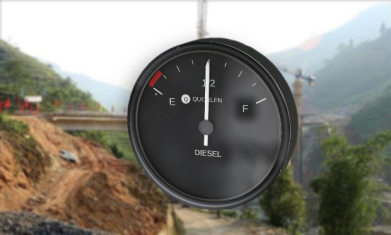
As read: 0.5
